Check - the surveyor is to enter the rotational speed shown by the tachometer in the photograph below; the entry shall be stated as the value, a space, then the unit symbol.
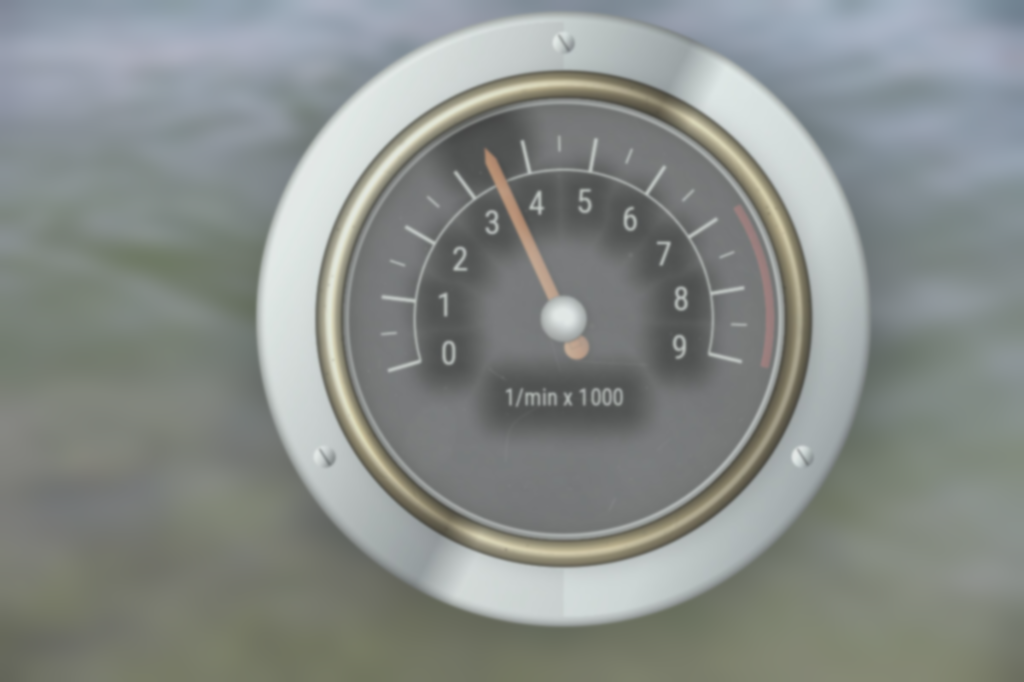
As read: 3500 rpm
